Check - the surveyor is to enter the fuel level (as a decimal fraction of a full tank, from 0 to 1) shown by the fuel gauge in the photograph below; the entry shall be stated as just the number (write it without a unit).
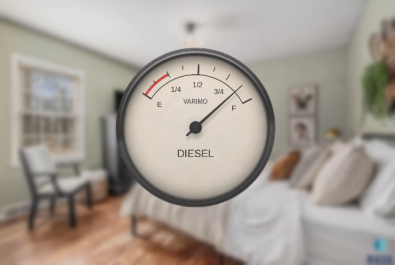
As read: 0.875
